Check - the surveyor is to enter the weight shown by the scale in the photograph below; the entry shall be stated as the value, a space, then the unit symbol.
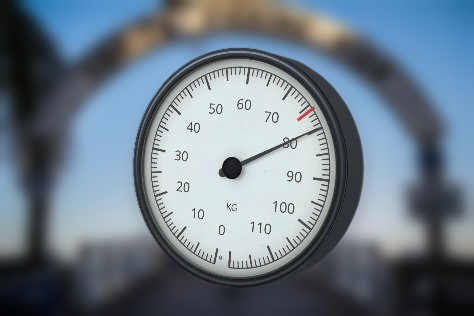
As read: 80 kg
